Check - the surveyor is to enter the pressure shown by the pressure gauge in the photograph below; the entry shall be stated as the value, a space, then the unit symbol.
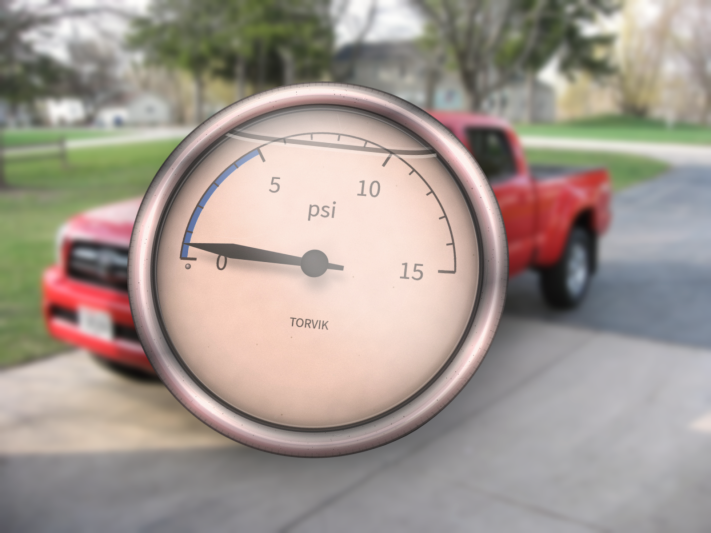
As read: 0.5 psi
